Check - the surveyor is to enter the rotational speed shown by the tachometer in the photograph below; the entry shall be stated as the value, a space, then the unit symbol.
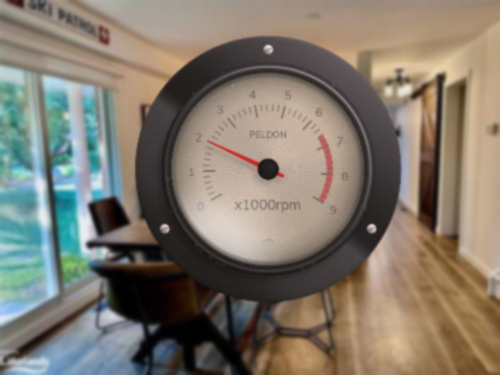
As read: 2000 rpm
